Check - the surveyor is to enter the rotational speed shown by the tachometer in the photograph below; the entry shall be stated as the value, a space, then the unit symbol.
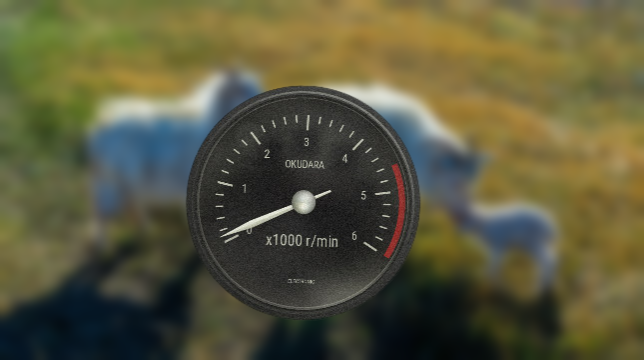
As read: 100 rpm
